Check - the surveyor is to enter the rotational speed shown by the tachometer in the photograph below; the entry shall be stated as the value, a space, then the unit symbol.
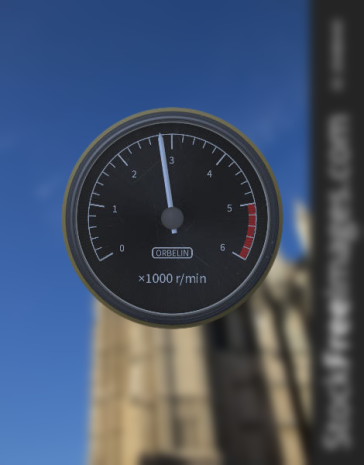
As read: 2800 rpm
